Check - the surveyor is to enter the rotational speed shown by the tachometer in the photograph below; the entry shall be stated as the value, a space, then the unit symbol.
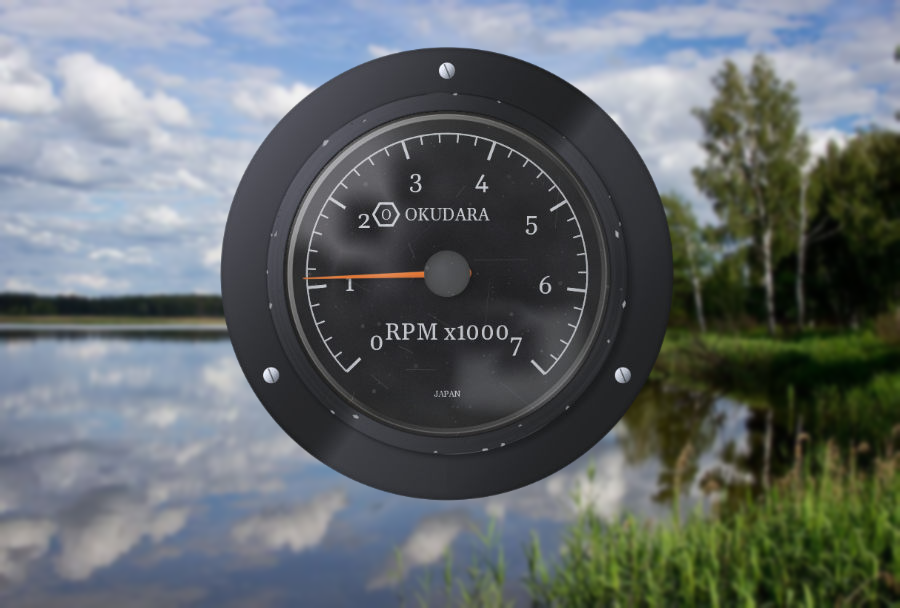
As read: 1100 rpm
